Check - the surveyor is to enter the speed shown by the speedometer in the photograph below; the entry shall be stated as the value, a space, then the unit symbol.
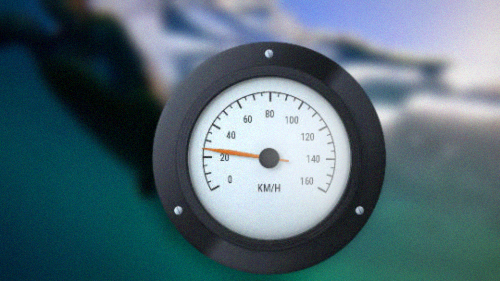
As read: 25 km/h
